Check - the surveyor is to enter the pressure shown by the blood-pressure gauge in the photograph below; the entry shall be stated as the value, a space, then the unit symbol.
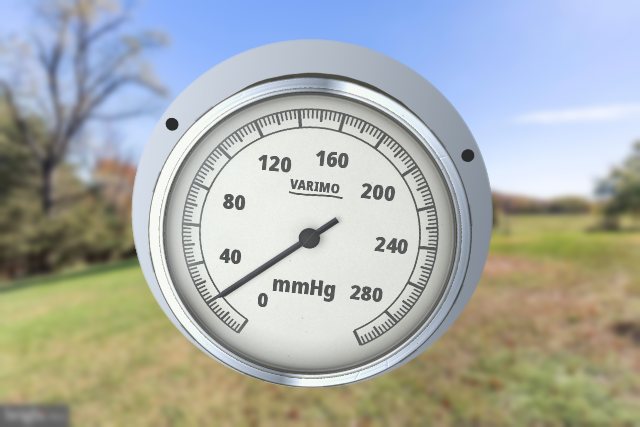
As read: 20 mmHg
